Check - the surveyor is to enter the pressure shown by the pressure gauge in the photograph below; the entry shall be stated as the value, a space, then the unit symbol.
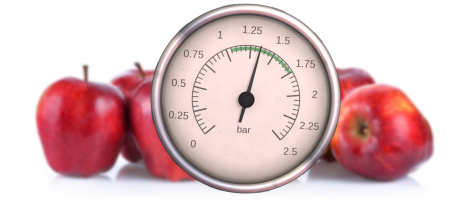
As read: 1.35 bar
